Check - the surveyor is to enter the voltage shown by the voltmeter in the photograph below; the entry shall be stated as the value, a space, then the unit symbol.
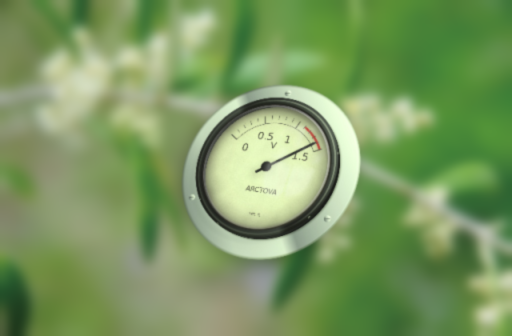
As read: 1.4 V
